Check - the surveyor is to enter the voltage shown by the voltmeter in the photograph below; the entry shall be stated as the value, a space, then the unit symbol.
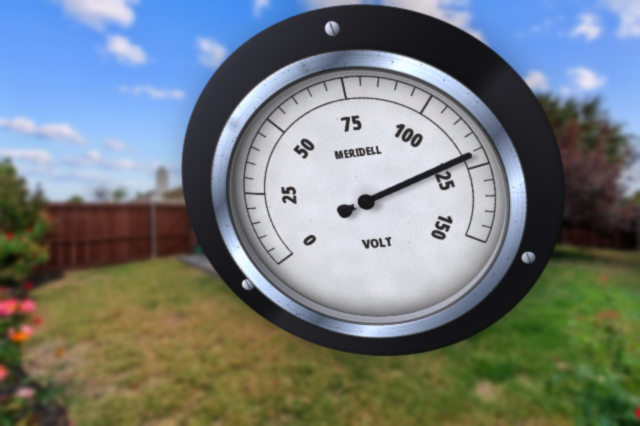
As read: 120 V
